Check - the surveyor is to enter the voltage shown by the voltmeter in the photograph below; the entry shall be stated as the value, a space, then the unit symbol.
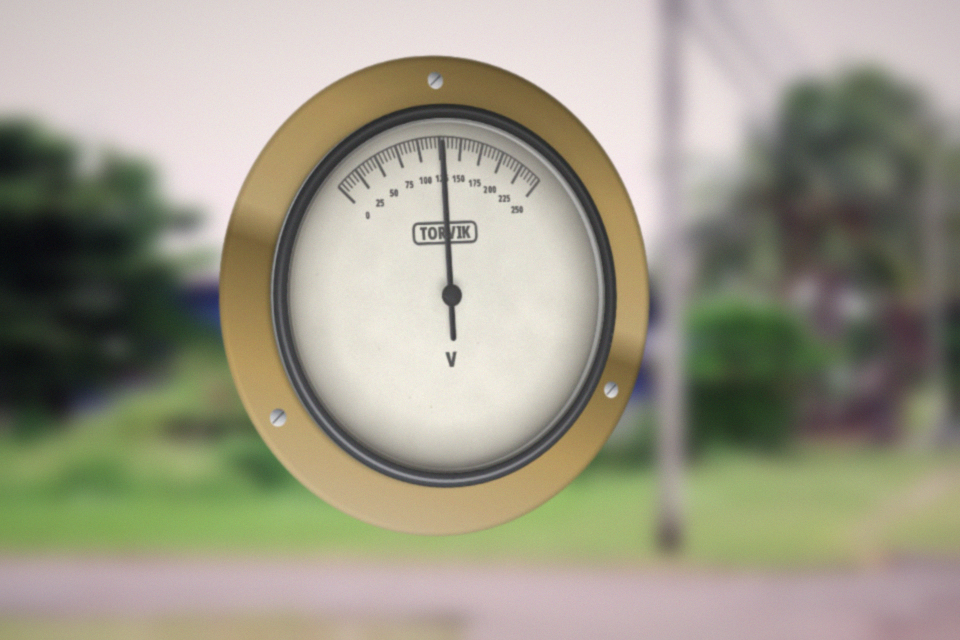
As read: 125 V
